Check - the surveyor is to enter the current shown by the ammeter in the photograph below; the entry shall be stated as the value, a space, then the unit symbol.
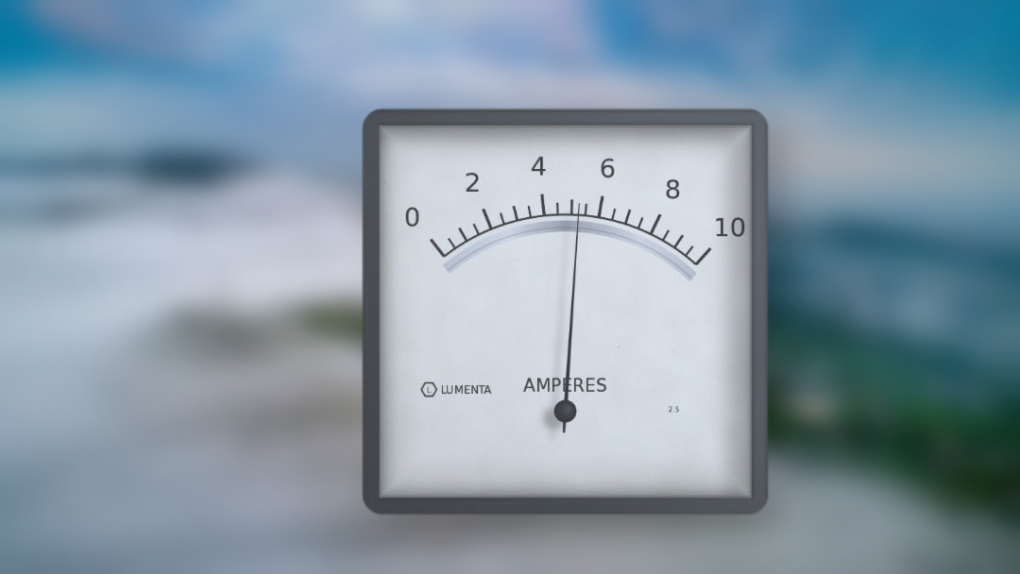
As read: 5.25 A
